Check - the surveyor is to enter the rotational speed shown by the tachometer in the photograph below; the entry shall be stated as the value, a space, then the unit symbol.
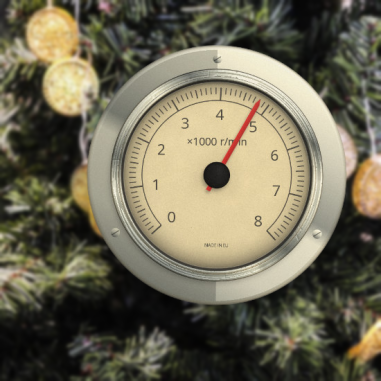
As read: 4800 rpm
